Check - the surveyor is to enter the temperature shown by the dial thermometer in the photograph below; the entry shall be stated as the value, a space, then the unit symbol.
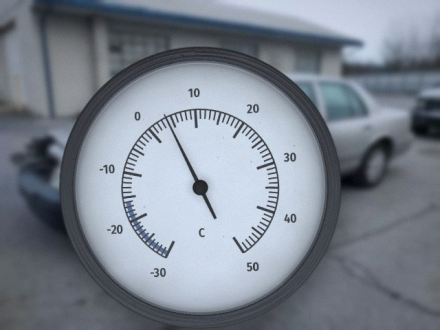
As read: 4 °C
